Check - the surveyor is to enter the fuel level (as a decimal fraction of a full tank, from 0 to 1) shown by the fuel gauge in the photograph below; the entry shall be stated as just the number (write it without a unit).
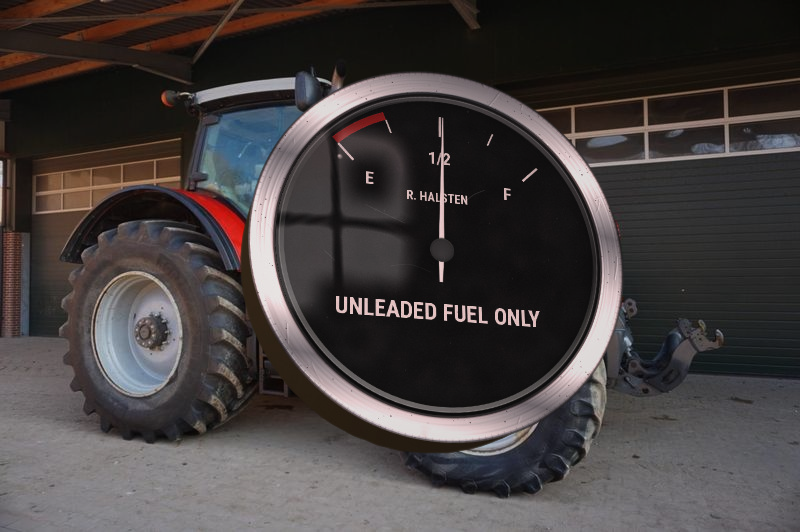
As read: 0.5
